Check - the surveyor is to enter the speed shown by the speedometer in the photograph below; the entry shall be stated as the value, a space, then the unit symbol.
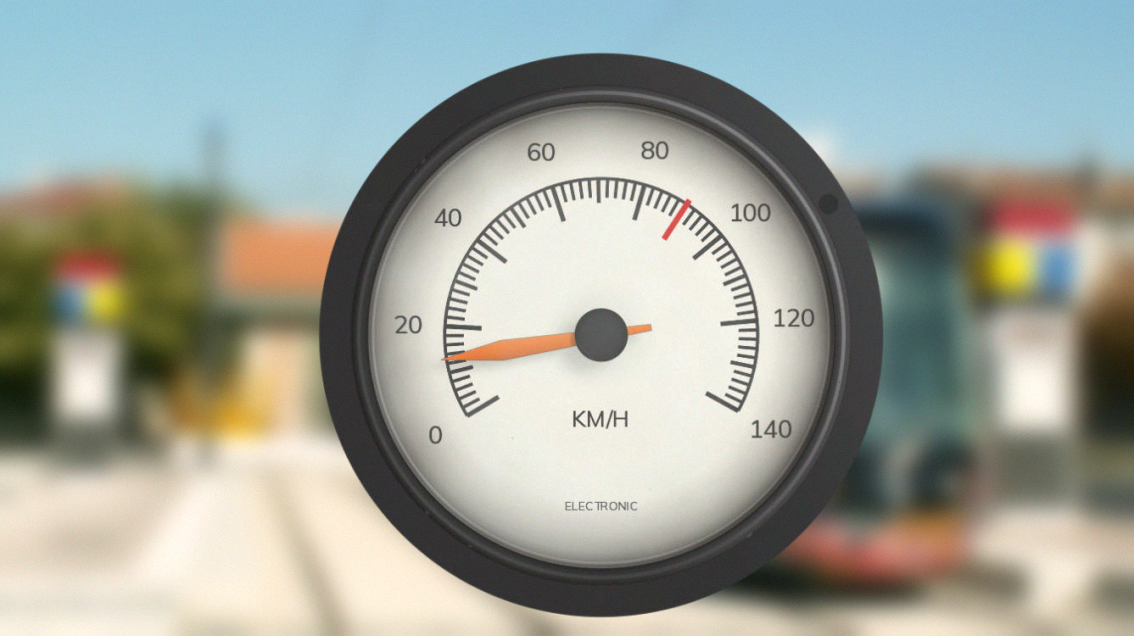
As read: 13 km/h
